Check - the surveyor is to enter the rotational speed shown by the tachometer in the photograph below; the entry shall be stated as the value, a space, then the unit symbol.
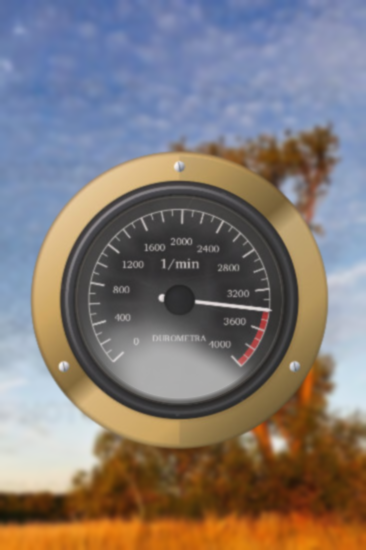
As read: 3400 rpm
